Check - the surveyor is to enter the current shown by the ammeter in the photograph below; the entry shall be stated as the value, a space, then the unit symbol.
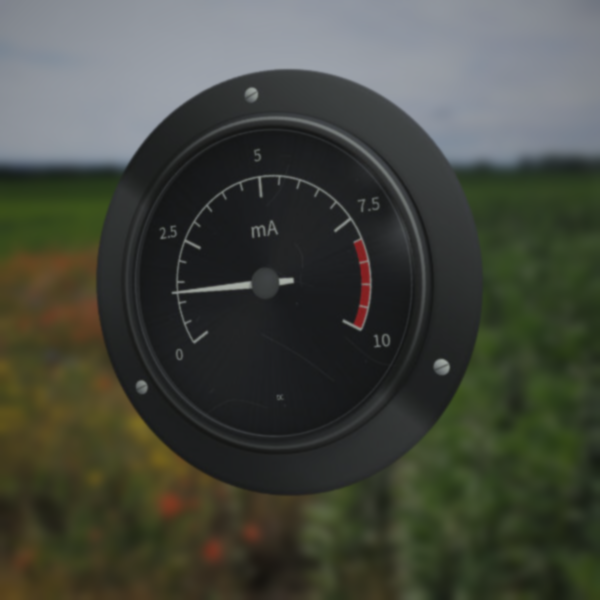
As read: 1.25 mA
